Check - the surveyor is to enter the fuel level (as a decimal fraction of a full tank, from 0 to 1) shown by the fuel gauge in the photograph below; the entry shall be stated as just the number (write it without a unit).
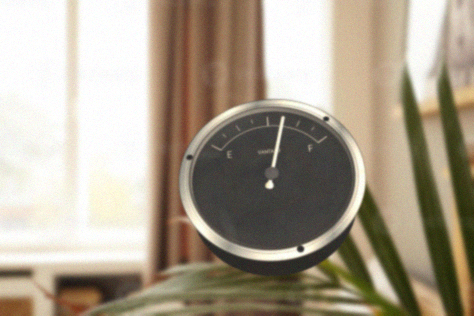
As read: 0.625
